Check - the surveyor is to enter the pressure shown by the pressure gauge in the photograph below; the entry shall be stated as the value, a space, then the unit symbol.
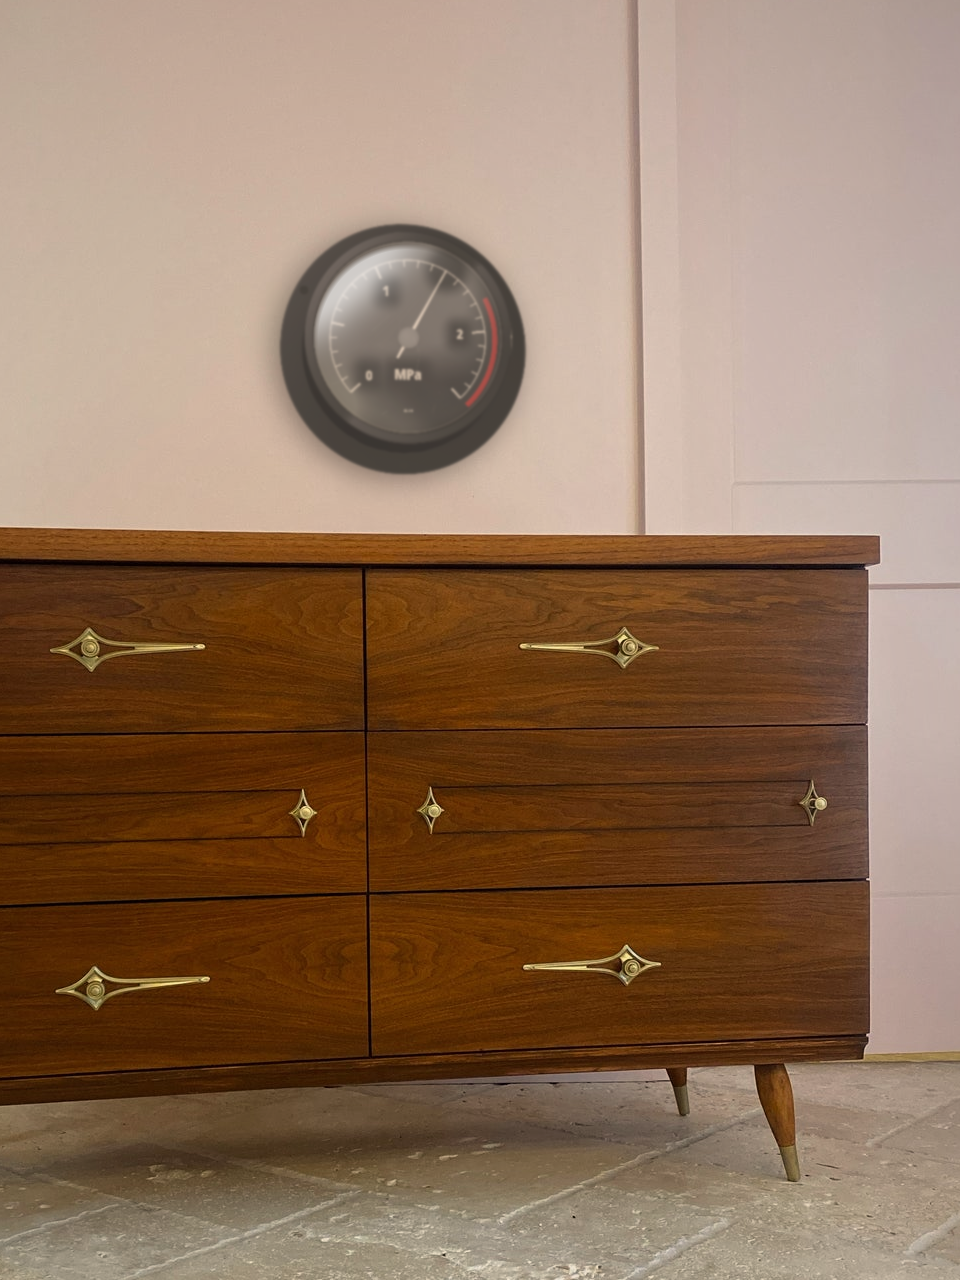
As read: 1.5 MPa
